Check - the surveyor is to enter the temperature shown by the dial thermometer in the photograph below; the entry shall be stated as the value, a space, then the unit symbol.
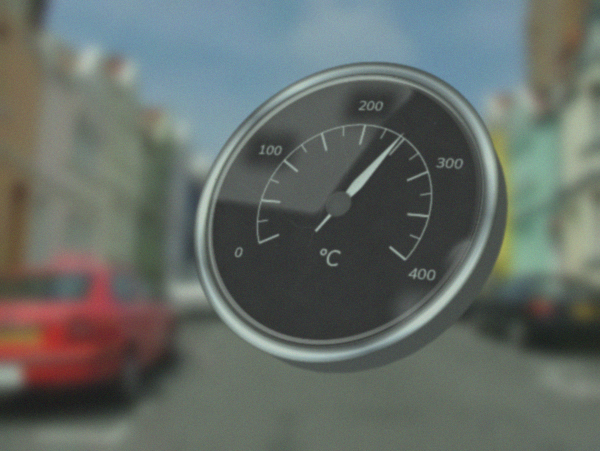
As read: 250 °C
